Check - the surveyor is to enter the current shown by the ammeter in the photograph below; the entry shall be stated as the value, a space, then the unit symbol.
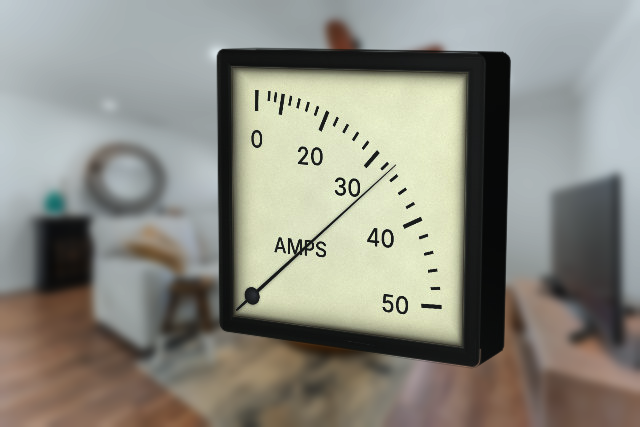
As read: 33 A
